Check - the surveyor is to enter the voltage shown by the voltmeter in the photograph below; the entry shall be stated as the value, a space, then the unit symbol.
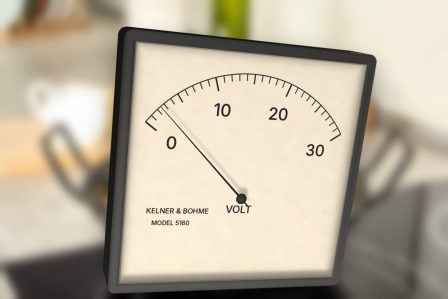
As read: 2.5 V
